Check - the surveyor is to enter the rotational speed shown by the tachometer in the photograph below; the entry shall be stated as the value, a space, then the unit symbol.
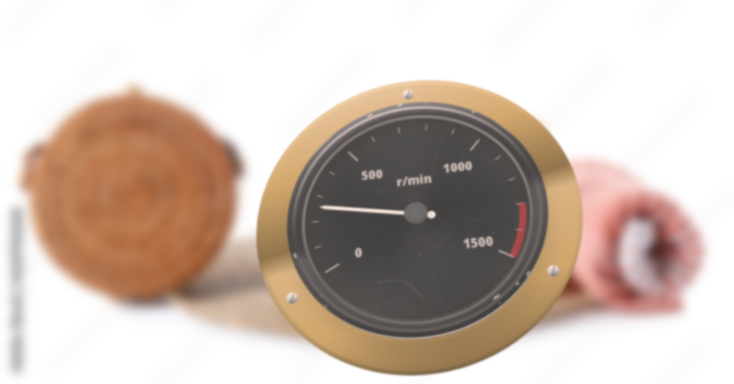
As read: 250 rpm
